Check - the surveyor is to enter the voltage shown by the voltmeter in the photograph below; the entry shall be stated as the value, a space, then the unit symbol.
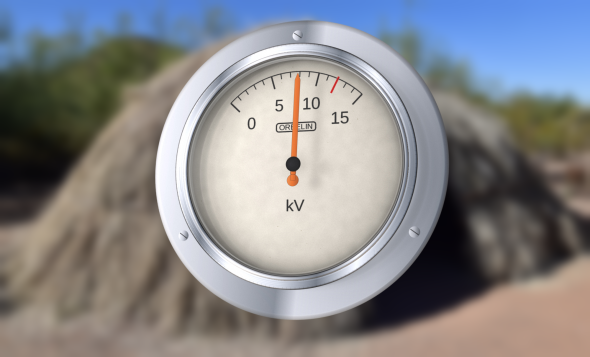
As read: 8 kV
